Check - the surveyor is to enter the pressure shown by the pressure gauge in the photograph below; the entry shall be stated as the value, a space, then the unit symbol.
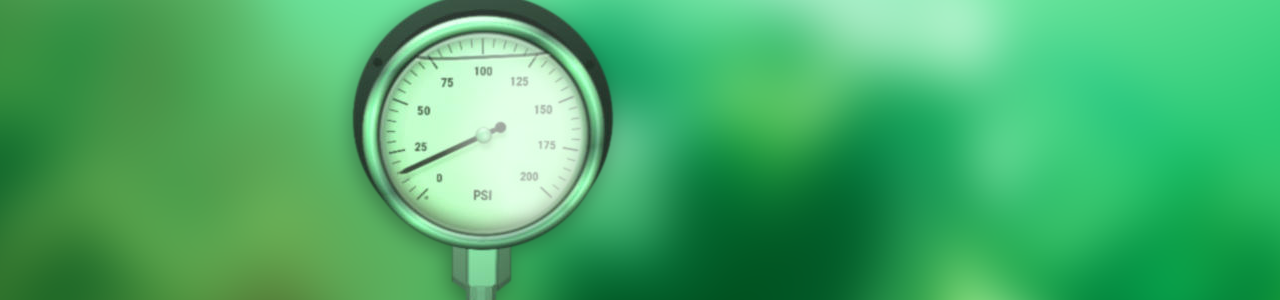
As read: 15 psi
